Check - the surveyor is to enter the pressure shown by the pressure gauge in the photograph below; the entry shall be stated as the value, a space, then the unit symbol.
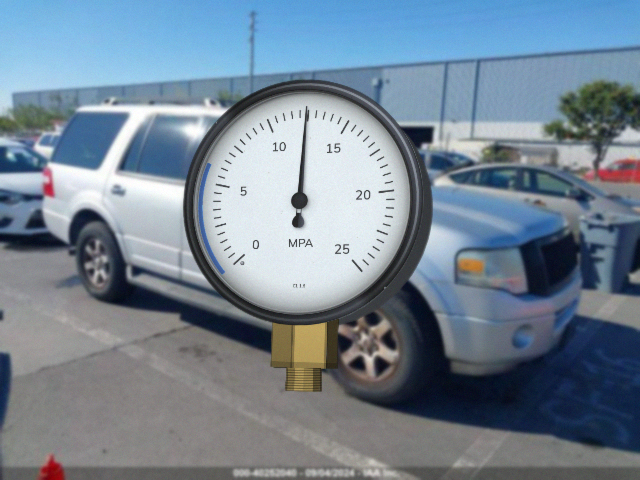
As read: 12.5 MPa
